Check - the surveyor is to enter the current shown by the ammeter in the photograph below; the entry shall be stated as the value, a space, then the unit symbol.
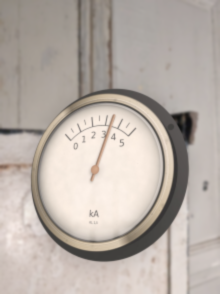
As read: 3.5 kA
